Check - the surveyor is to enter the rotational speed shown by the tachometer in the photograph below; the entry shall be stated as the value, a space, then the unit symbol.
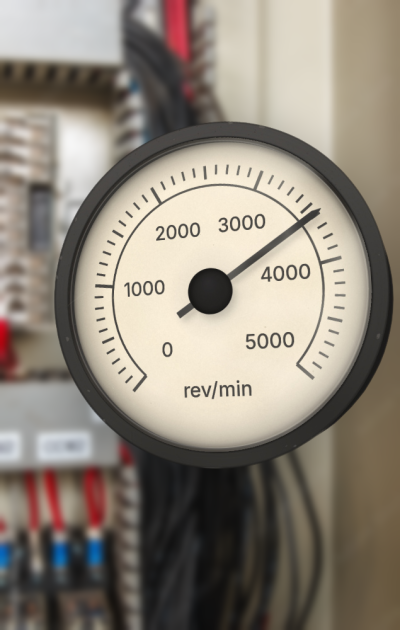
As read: 3600 rpm
